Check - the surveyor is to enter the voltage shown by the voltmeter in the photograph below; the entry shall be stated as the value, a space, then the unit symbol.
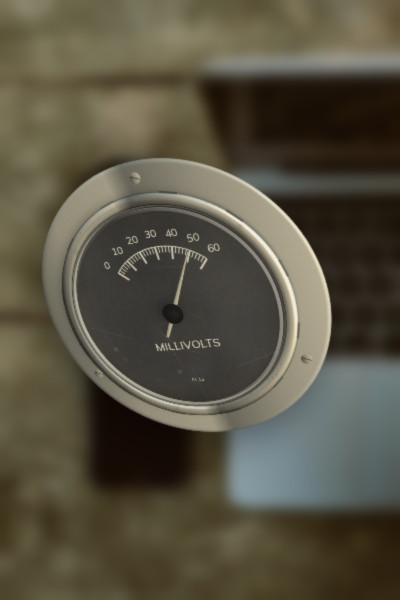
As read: 50 mV
